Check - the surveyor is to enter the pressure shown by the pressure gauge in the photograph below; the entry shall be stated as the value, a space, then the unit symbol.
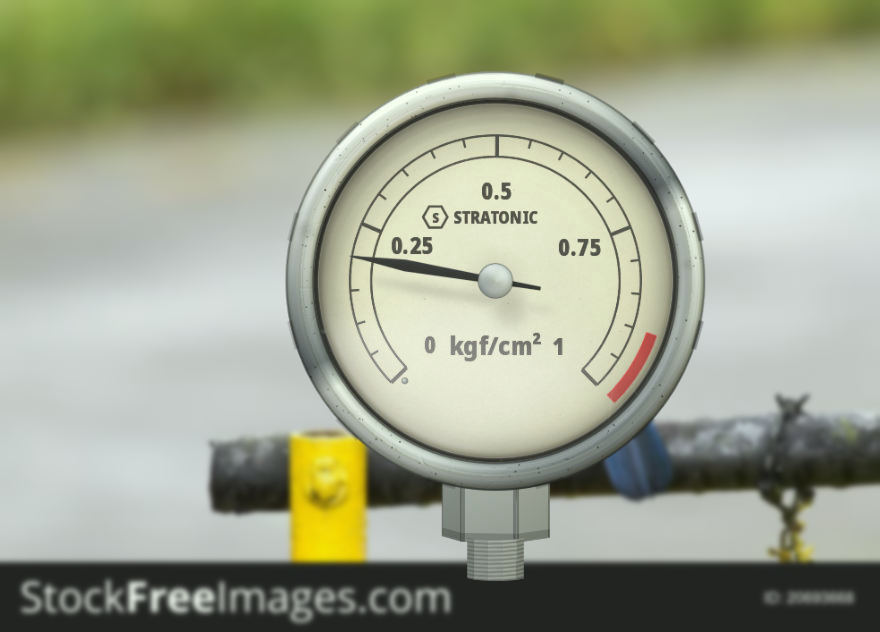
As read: 0.2 kg/cm²
